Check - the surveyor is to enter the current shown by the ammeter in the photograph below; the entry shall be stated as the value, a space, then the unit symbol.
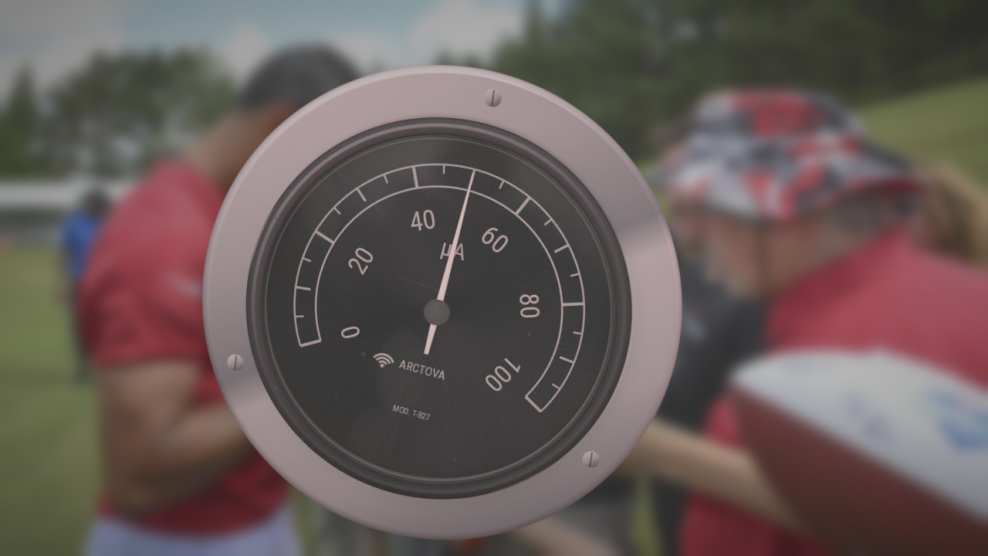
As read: 50 µA
